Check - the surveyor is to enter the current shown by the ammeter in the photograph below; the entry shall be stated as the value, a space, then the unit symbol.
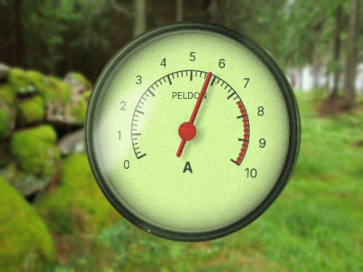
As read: 5.8 A
